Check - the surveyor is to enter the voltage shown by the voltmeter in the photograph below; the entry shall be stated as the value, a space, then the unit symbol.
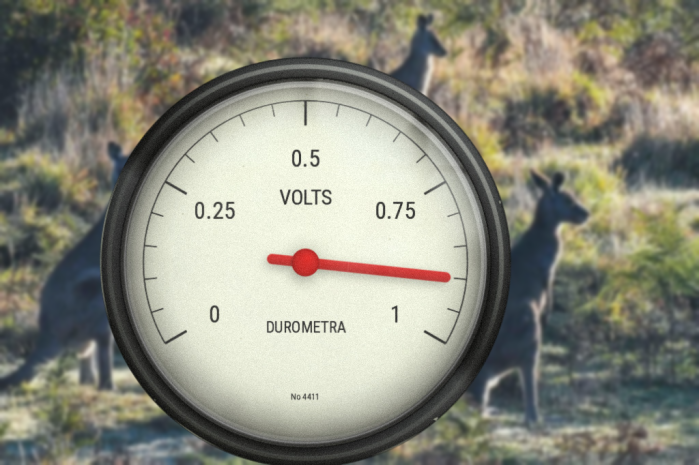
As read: 0.9 V
